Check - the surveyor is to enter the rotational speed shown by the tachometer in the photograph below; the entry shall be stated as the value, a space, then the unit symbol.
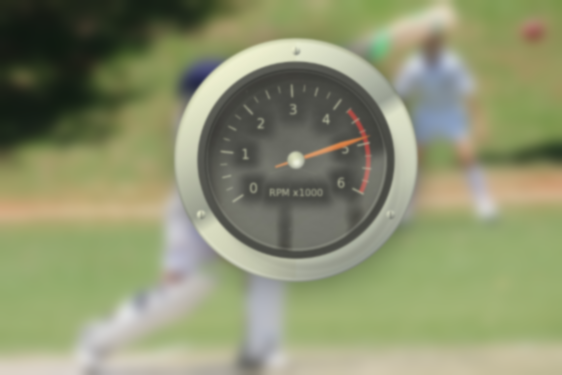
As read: 4875 rpm
